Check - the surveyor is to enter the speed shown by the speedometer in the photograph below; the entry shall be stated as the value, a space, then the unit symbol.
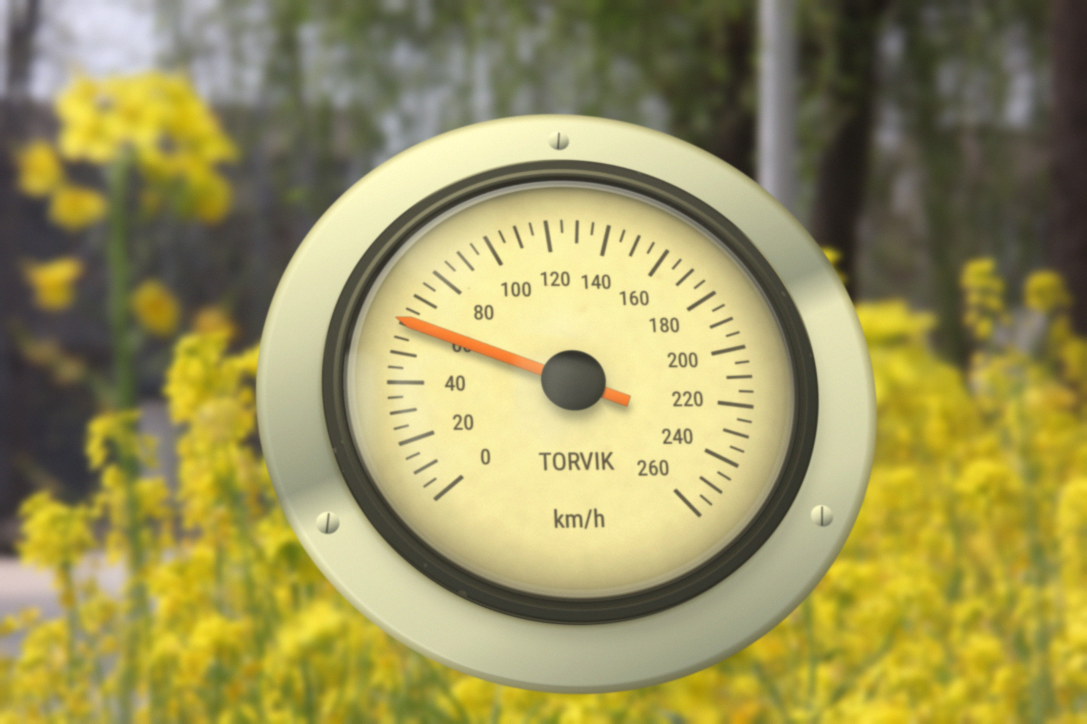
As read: 60 km/h
